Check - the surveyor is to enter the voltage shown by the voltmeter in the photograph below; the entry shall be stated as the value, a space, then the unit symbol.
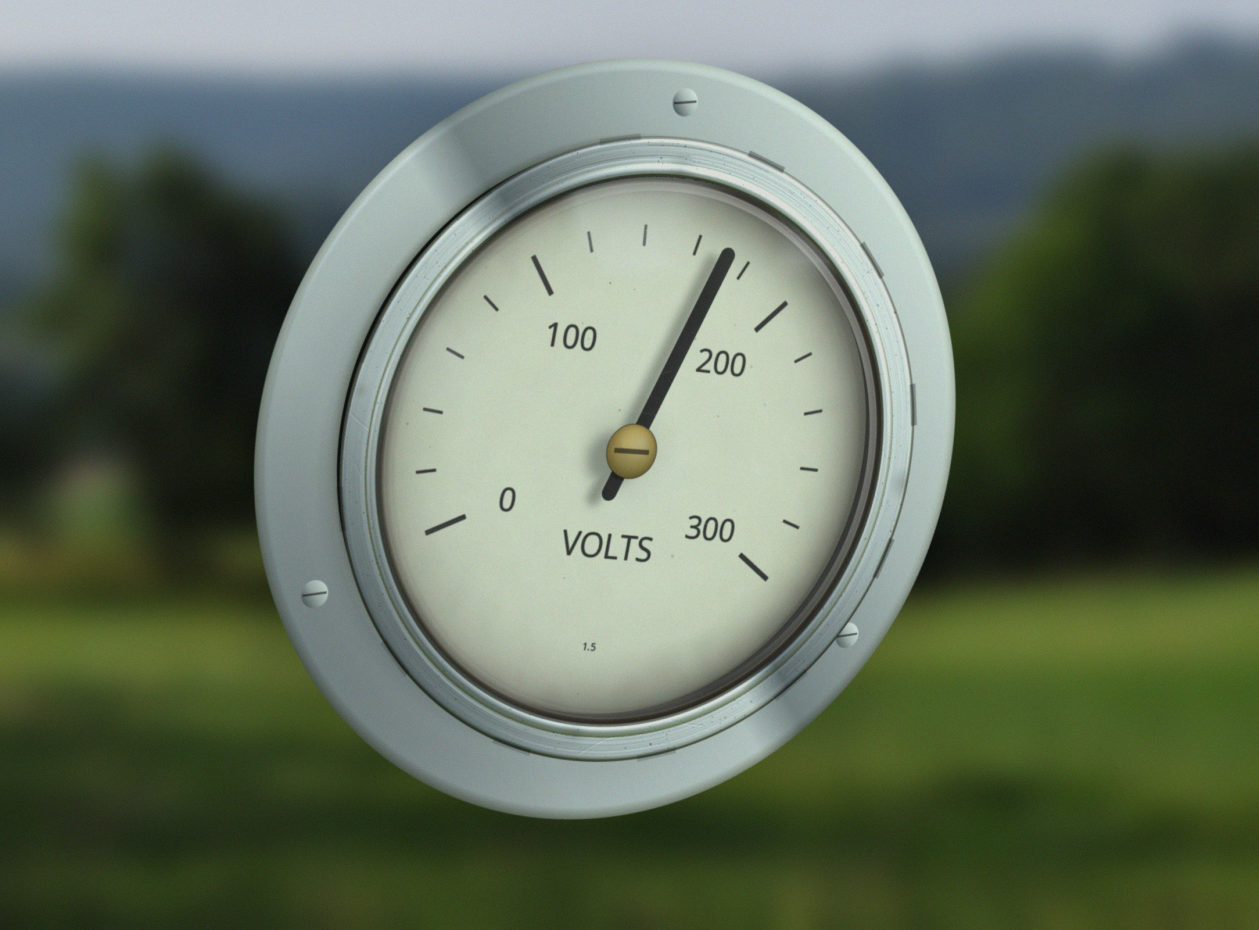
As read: 170 V
